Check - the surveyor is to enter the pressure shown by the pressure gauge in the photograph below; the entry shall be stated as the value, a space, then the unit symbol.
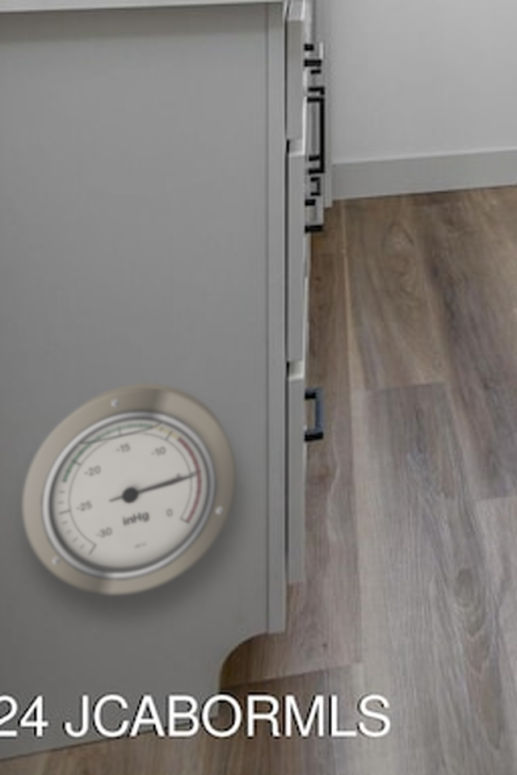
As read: -5 inHg
